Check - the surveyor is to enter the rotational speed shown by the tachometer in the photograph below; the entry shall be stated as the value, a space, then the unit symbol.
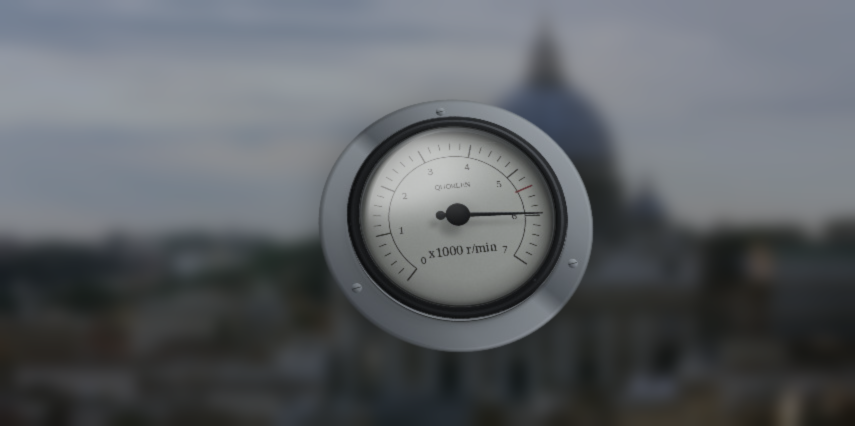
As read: 6000 rpm
